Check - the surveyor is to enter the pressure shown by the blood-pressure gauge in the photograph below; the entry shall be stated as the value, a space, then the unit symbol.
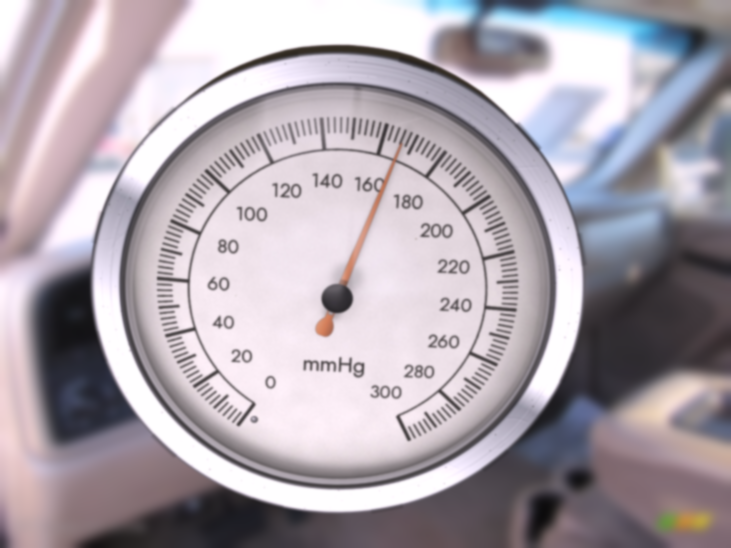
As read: 166 mmHg
